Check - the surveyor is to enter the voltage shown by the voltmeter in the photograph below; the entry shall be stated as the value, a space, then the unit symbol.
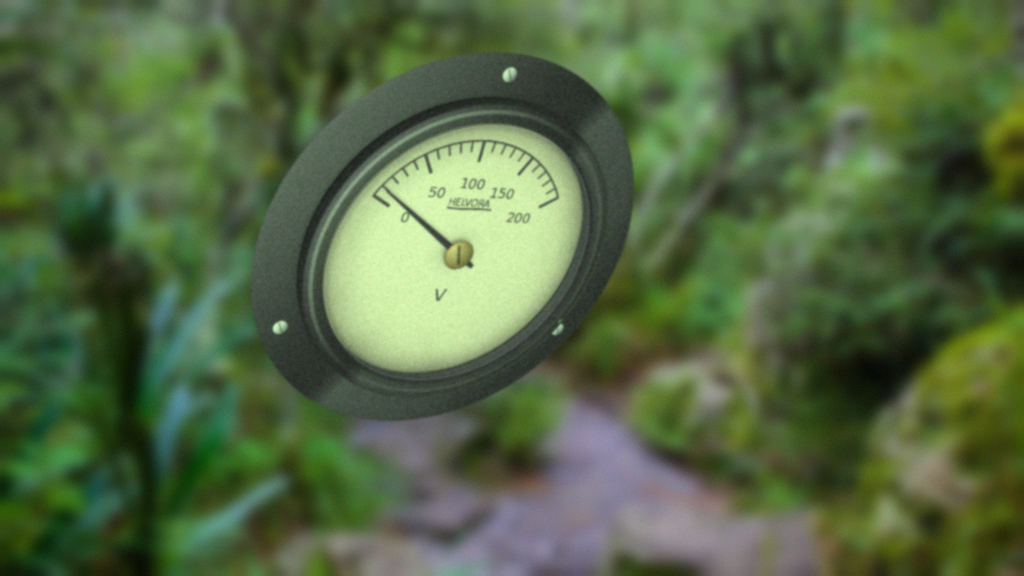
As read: 10 V
